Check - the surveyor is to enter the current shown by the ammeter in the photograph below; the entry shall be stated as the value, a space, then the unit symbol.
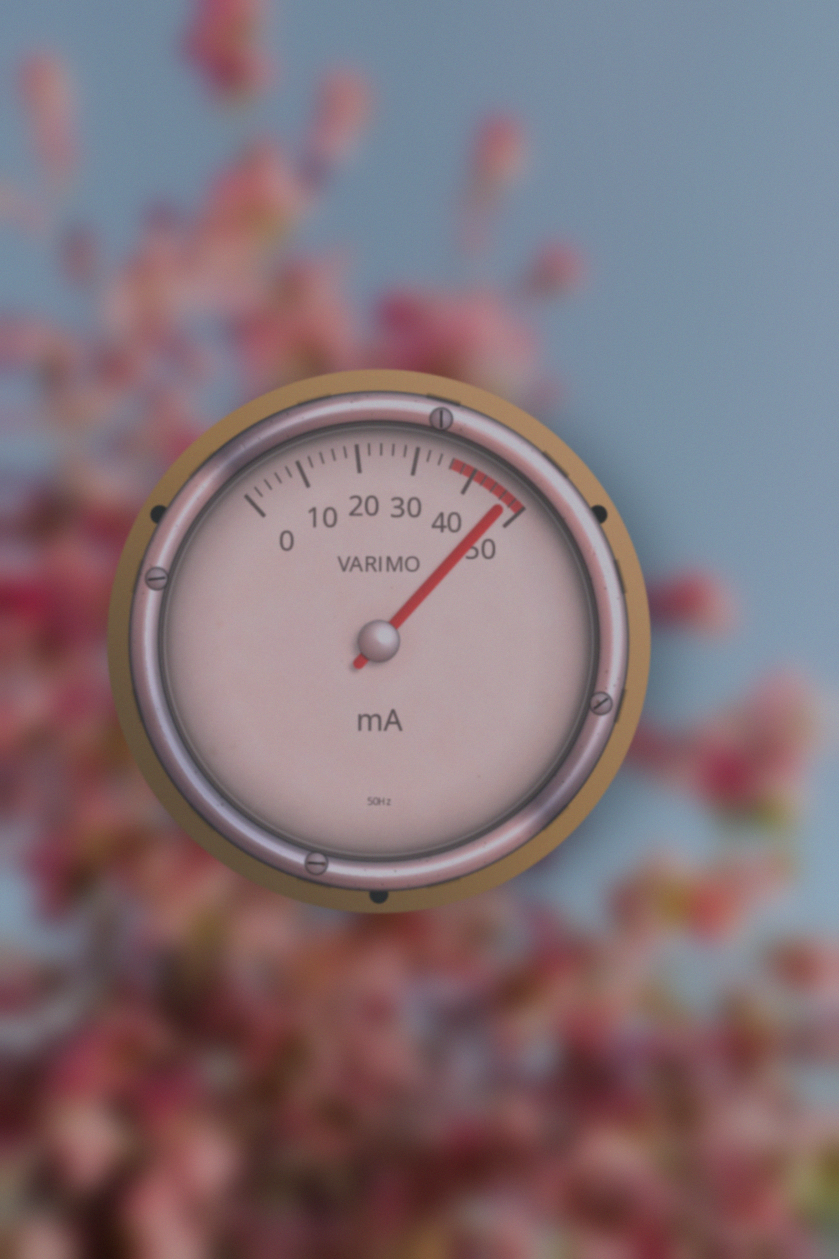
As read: 47 mA
